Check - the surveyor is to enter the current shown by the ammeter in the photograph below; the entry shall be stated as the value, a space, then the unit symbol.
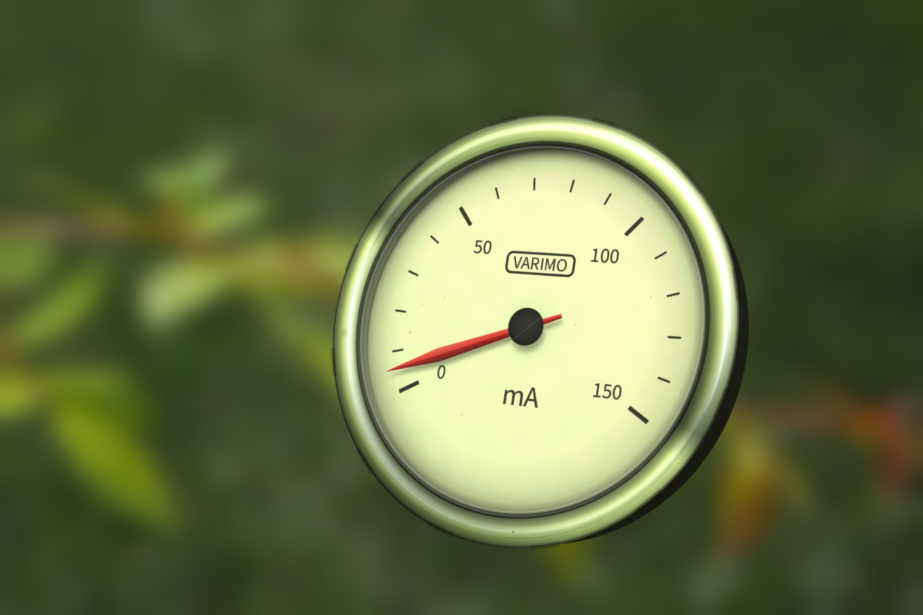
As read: 5 mA
